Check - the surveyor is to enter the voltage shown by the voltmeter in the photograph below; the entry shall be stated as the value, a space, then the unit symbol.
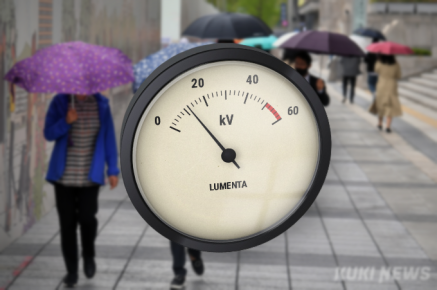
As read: 12 kV
